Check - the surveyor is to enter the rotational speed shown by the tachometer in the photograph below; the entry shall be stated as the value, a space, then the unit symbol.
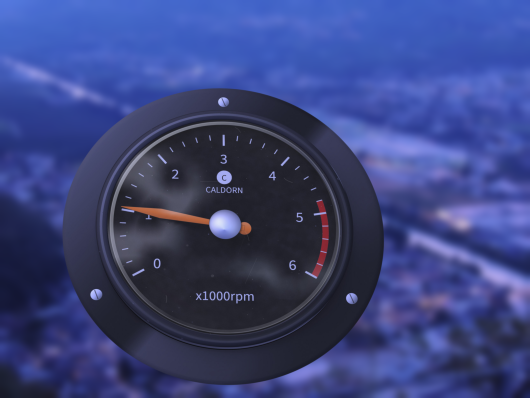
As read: 1000 rpm
